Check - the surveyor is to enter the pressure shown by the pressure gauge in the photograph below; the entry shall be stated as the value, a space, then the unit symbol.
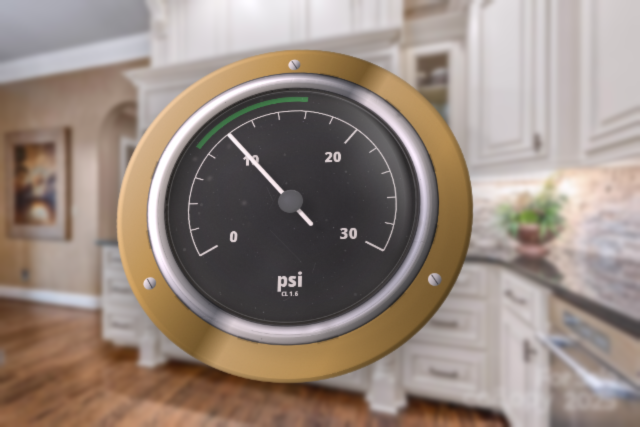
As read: 10 psi
